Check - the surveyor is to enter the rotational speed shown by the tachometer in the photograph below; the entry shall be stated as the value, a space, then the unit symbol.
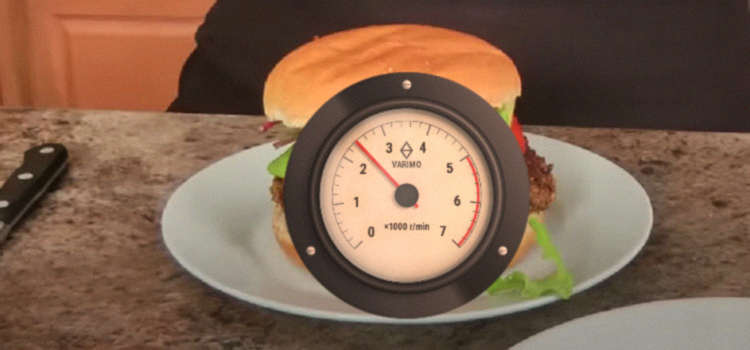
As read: 2400 rpm
